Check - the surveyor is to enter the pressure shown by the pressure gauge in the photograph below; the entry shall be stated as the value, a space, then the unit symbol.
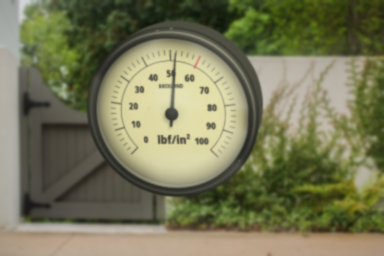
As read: 52 psi
